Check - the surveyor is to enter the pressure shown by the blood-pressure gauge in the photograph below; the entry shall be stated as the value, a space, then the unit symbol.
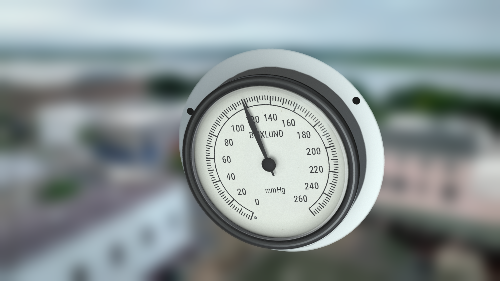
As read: 120 mmHg
